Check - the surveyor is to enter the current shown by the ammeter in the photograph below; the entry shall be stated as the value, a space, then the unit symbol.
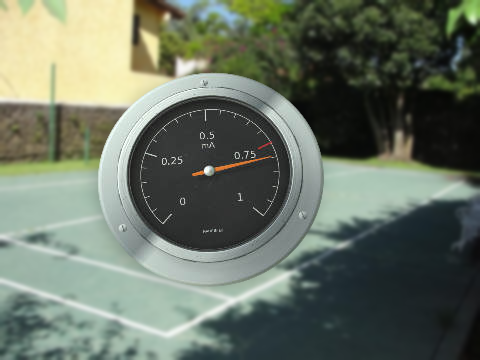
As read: 0.8 mA
